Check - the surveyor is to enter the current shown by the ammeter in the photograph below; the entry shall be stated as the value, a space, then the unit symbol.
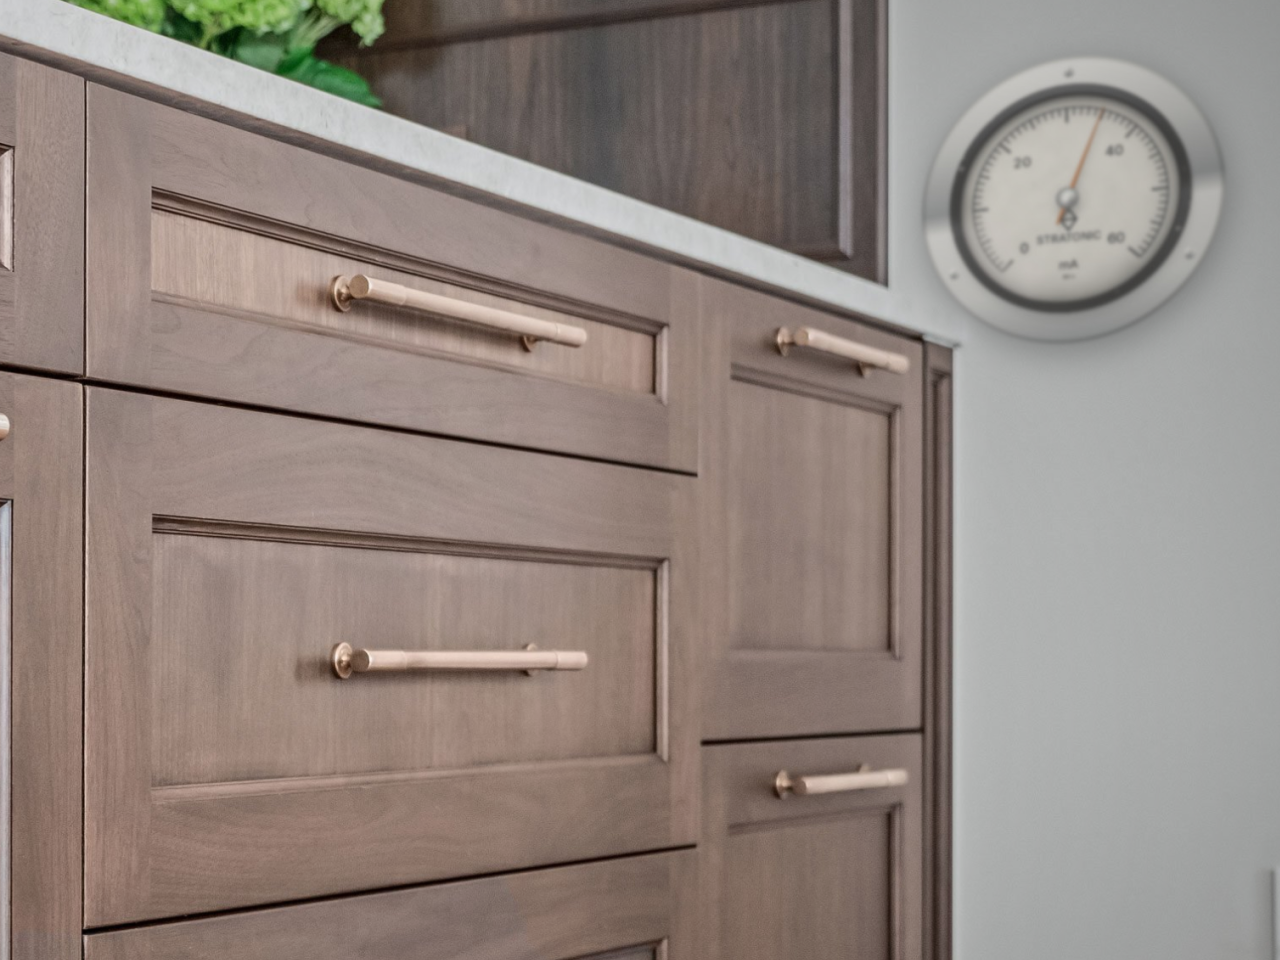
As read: 35 mA
